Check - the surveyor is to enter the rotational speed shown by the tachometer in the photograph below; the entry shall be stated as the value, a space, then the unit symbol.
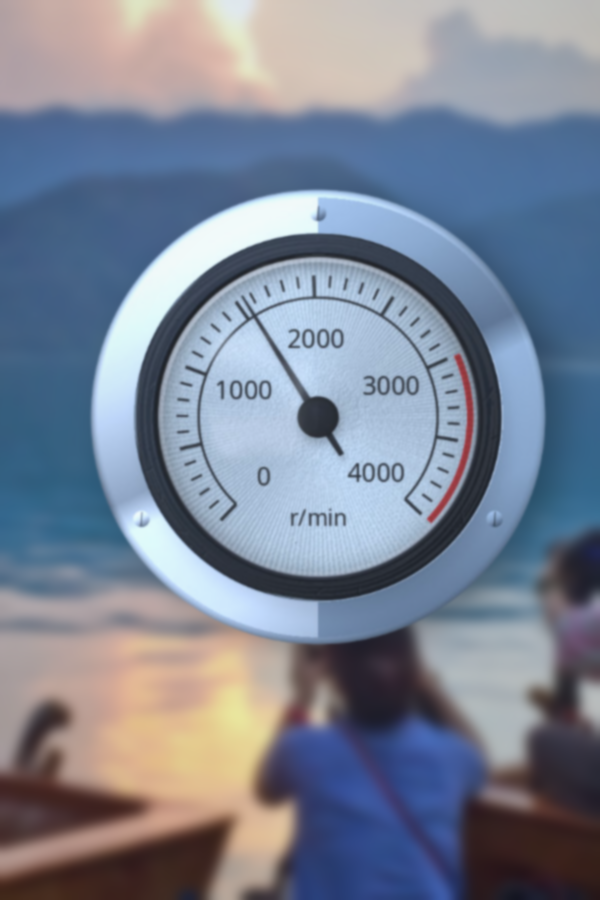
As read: 1550 rpm
